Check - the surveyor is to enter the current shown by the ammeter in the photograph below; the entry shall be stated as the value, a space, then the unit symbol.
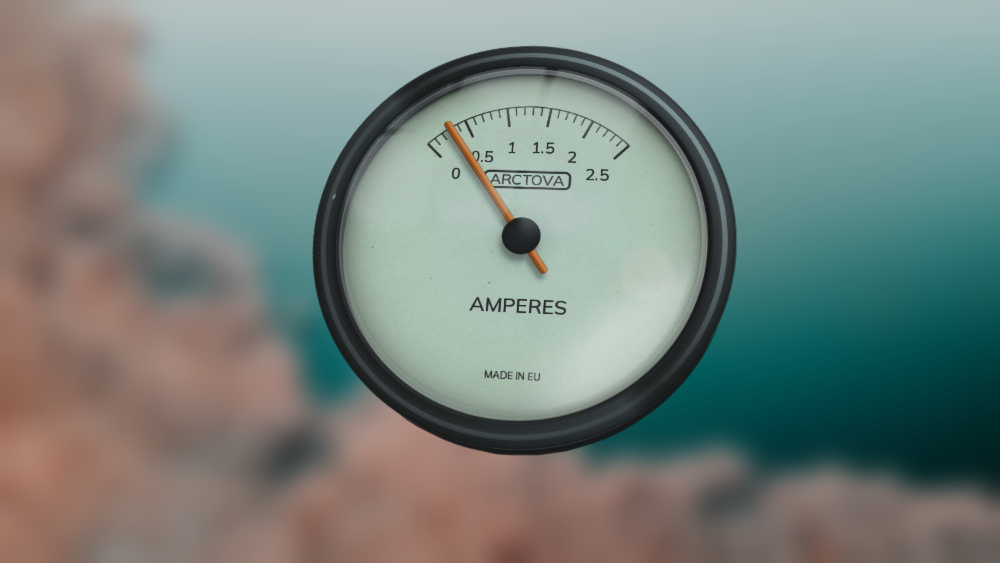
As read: 0.3 A
